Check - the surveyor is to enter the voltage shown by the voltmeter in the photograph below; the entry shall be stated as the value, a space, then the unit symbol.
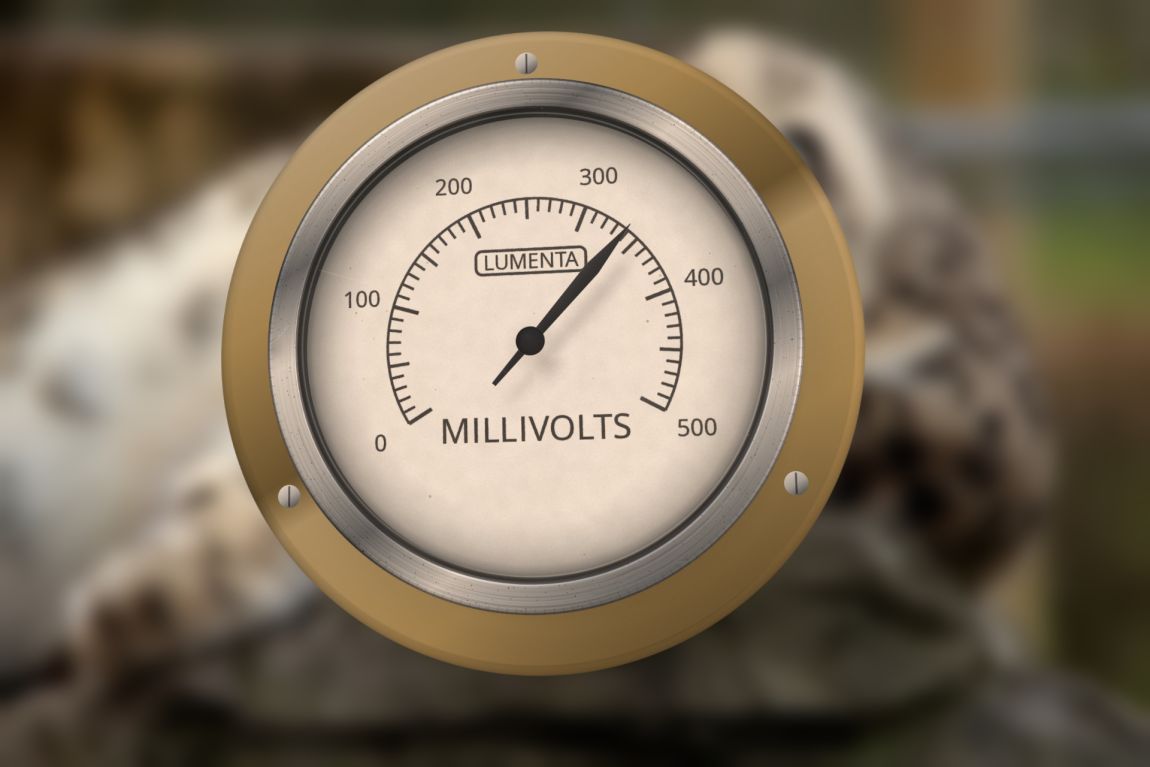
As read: 340 mV
